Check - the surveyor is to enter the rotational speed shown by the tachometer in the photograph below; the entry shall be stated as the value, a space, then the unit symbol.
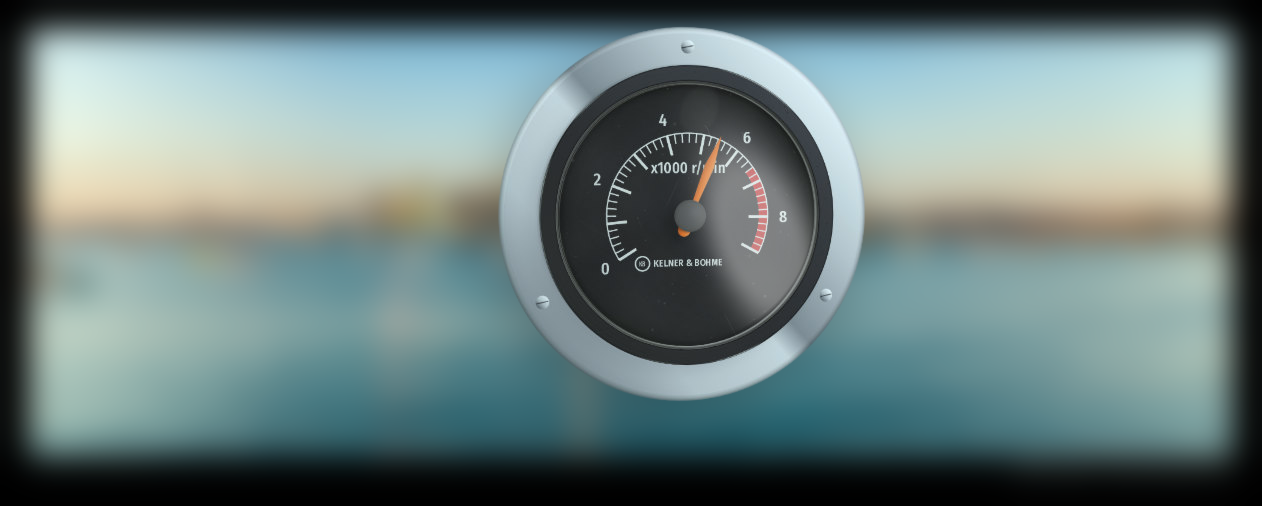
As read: 5400 rpm
